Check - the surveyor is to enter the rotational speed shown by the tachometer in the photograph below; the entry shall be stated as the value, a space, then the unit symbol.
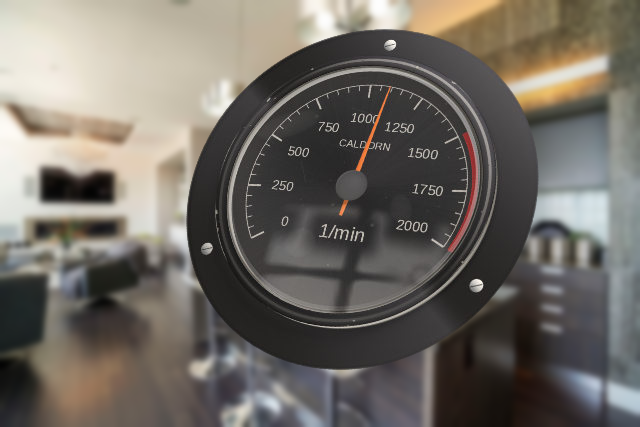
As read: 1100 rpm
